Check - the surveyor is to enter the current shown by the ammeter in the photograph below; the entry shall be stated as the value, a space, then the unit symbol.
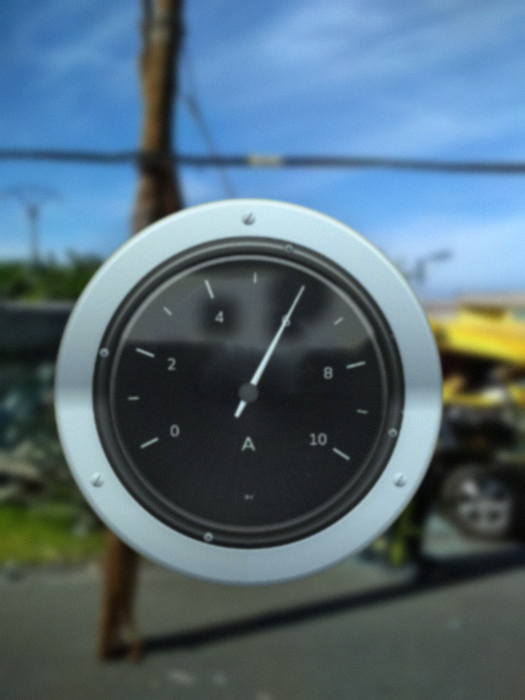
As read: 6 A
